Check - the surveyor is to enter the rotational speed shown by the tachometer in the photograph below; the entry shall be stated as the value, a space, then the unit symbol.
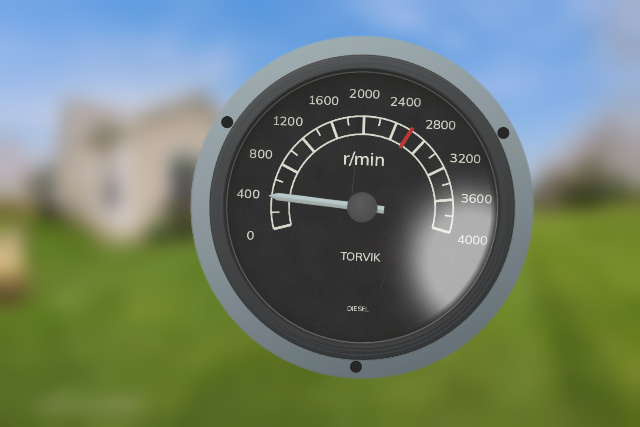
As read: 400 rpm
